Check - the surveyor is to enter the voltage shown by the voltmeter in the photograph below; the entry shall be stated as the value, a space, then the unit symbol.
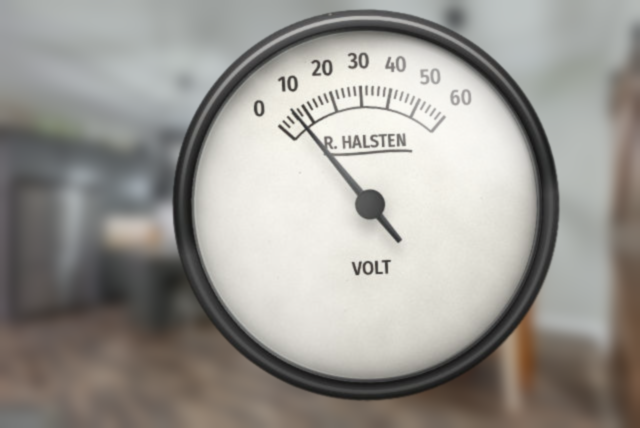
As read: 6 V
